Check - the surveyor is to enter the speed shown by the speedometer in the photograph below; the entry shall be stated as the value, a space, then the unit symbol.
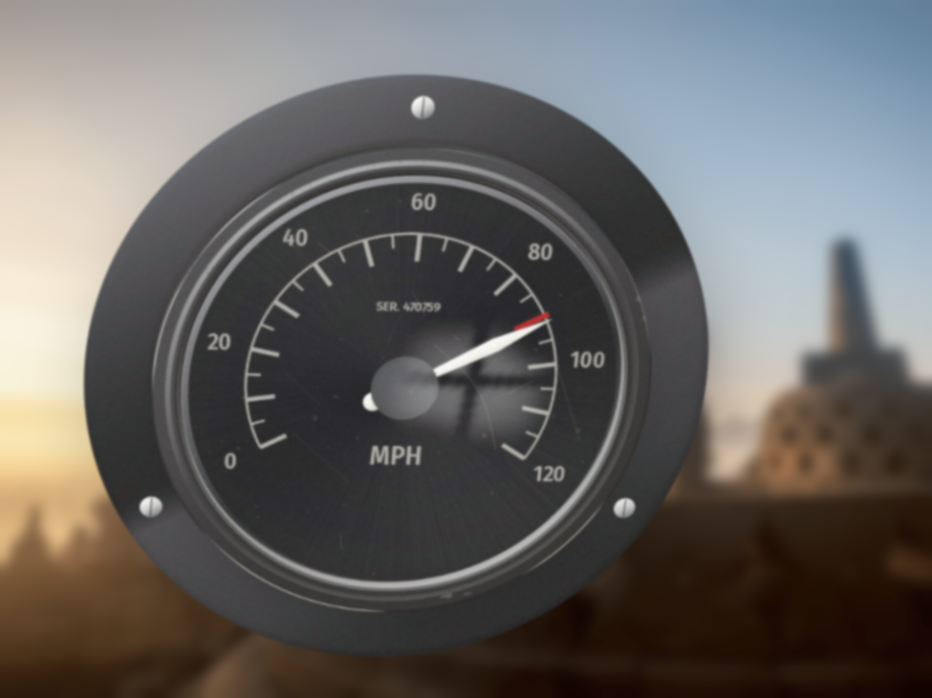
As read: 90 mph
